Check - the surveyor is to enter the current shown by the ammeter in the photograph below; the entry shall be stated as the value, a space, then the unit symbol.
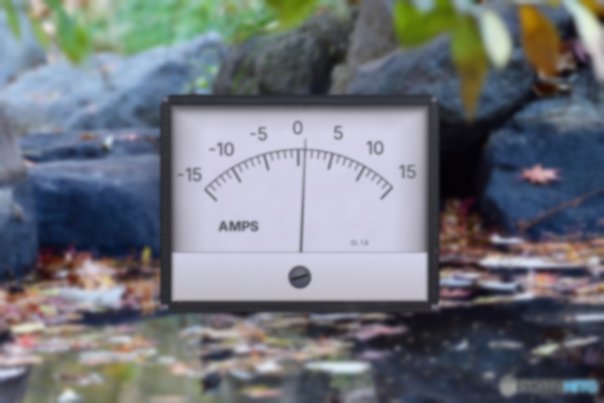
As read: 1 A
